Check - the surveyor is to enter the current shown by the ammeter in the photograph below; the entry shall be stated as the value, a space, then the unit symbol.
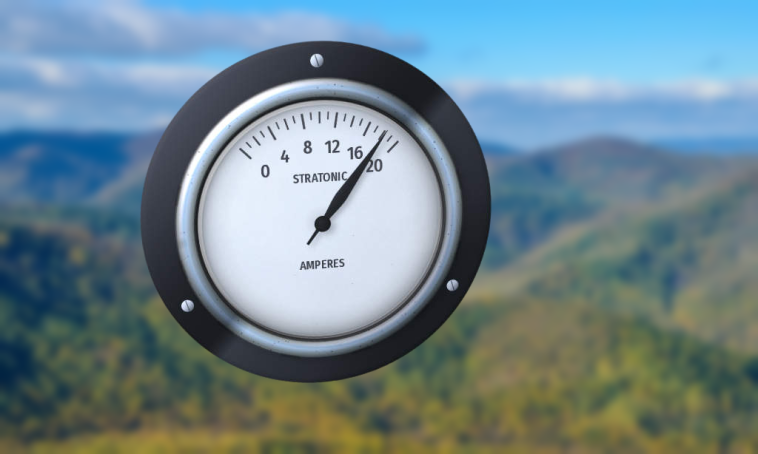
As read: 18 A
